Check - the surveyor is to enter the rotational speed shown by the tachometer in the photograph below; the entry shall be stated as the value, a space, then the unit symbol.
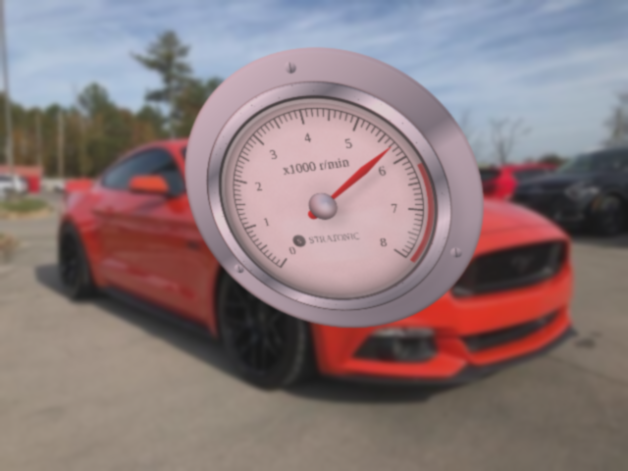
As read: 5700 rpm
